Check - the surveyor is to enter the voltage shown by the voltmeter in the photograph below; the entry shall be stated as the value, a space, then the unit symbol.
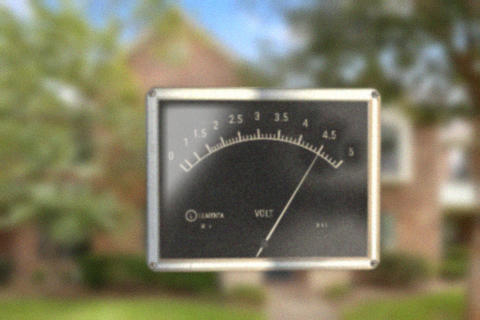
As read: 4.5 V
